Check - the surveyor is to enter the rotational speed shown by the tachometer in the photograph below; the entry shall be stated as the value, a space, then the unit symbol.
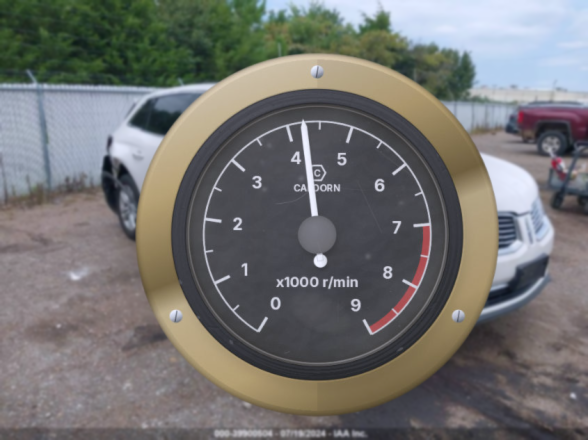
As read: 4250 rpm
